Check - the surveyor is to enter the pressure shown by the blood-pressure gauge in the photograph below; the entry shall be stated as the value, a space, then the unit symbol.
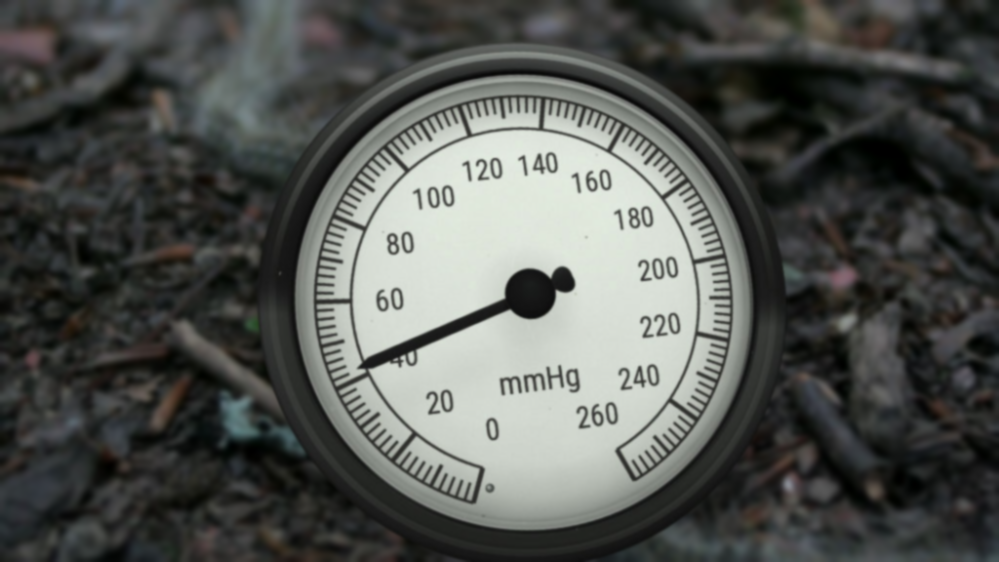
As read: 42 mmHg
